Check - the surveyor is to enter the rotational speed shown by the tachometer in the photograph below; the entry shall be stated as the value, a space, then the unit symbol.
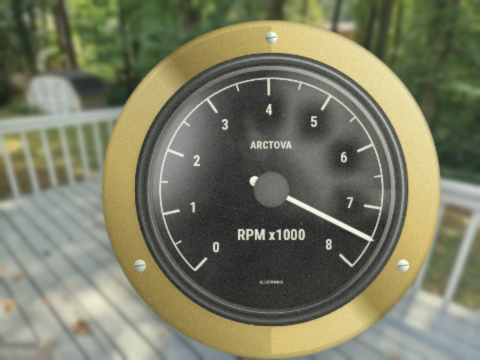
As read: 7500 rpm
